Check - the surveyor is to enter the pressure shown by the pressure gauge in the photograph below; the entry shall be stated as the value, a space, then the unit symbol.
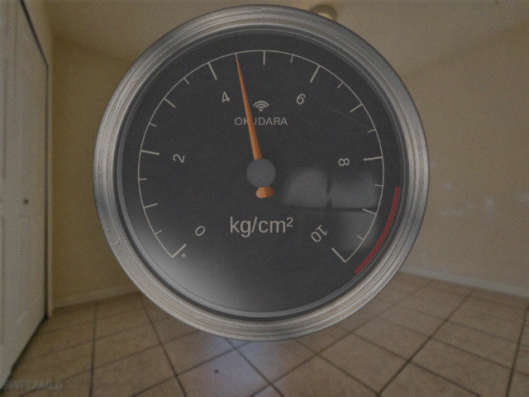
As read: 4.5 kg/cm²
